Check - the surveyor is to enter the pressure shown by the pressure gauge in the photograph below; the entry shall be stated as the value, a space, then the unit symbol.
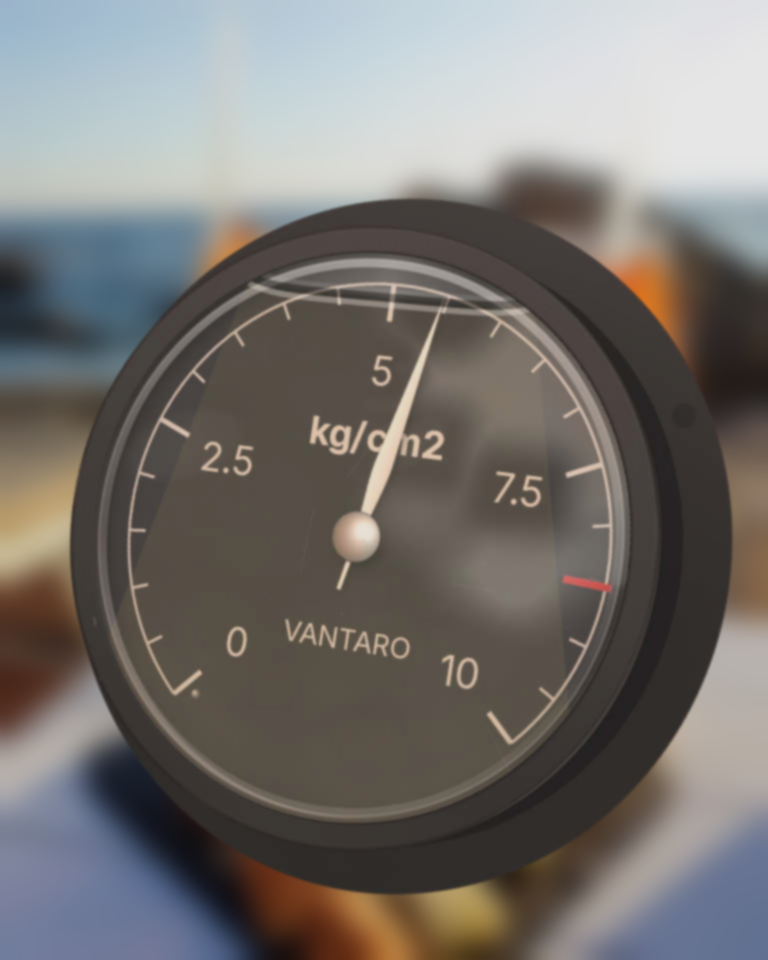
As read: 5.5 kg/cm²
